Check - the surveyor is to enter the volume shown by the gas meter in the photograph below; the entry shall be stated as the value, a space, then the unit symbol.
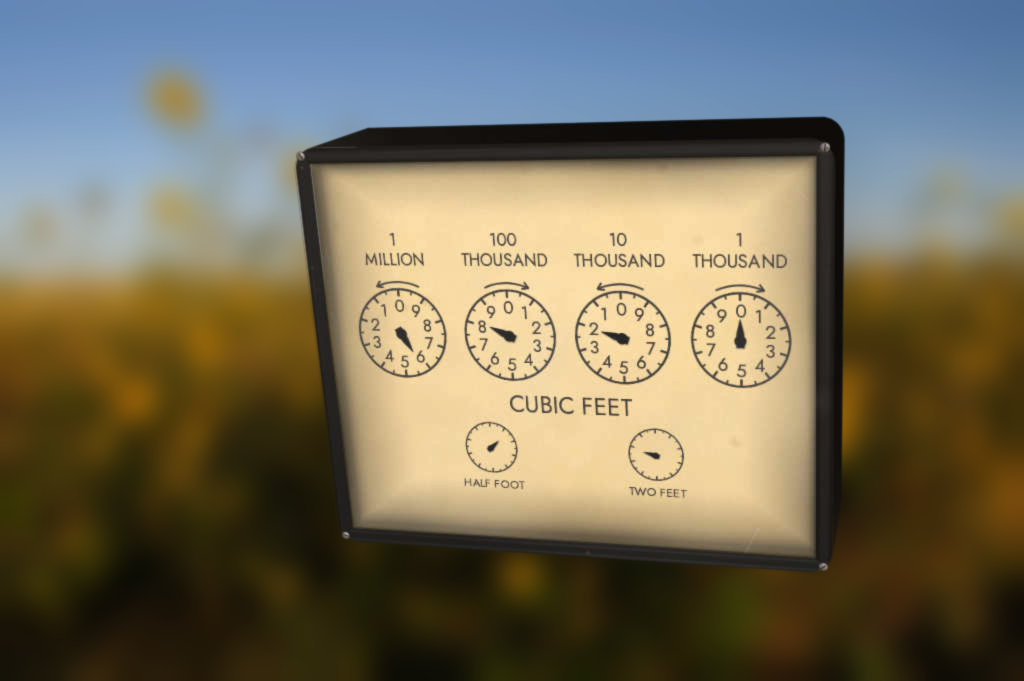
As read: 582000 ft³
